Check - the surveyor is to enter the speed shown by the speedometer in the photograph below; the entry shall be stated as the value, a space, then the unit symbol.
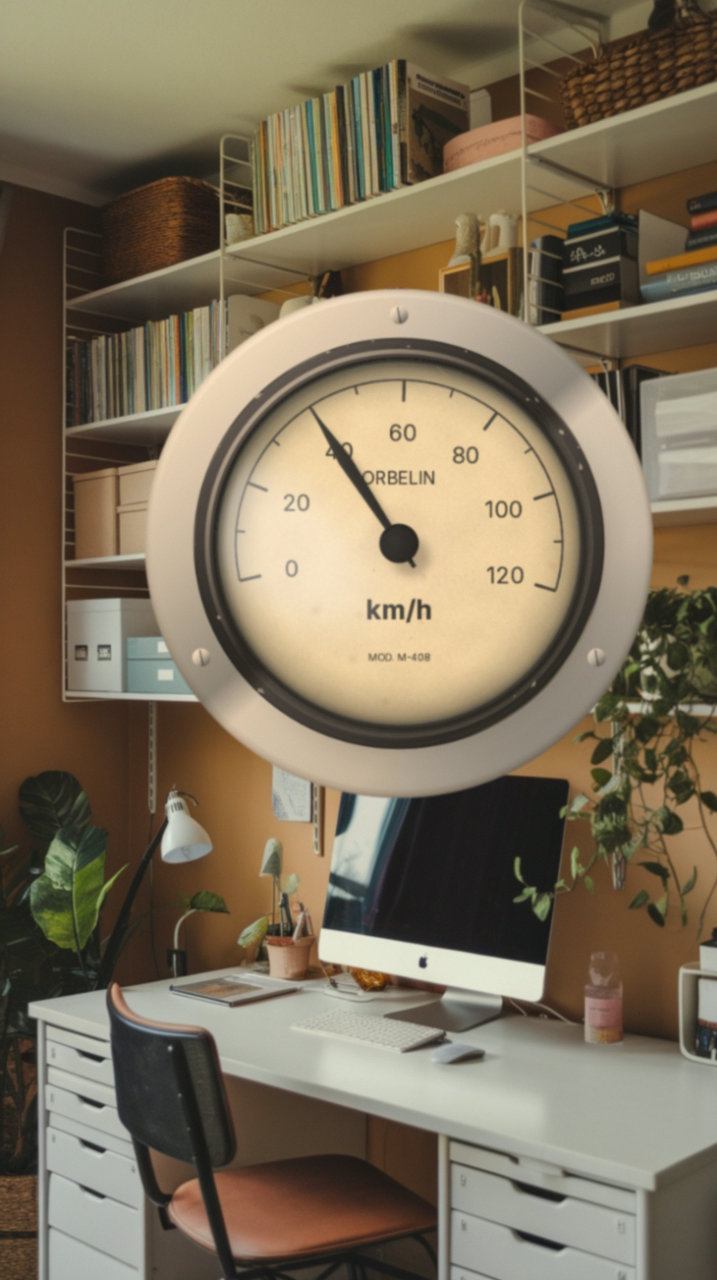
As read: 40 km/h
